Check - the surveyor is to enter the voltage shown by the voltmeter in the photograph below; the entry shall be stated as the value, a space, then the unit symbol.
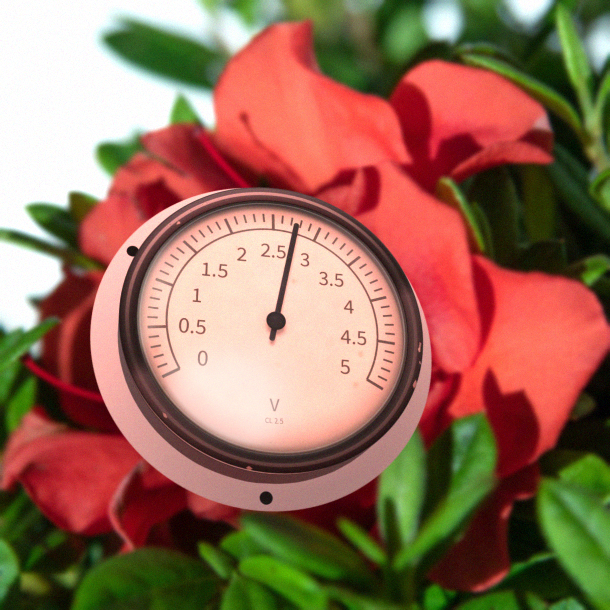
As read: 2.75 V
